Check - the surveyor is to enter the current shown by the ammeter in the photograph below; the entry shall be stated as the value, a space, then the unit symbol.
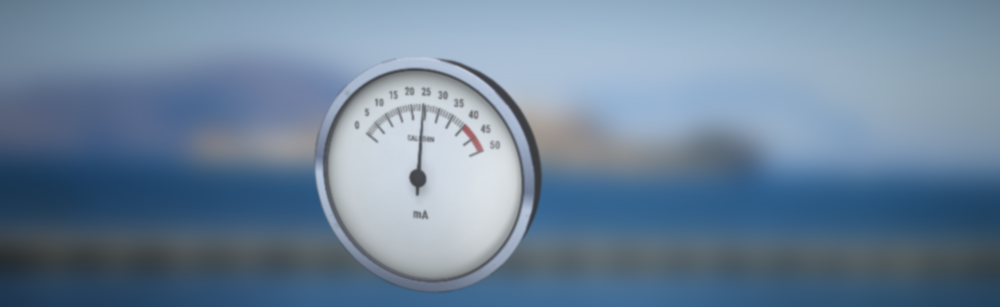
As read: 25 mA
